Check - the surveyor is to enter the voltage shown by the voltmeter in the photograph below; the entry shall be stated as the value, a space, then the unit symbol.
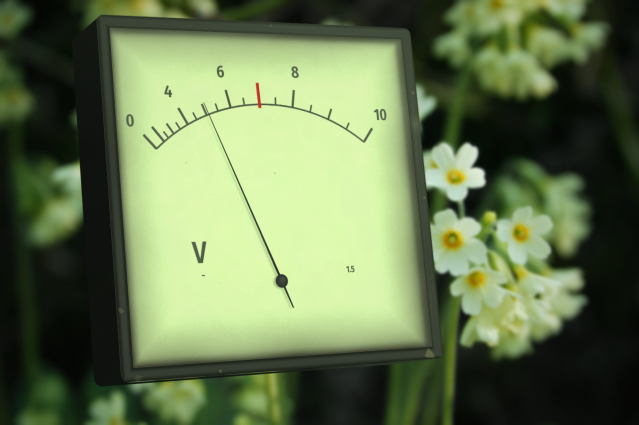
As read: 5 V
